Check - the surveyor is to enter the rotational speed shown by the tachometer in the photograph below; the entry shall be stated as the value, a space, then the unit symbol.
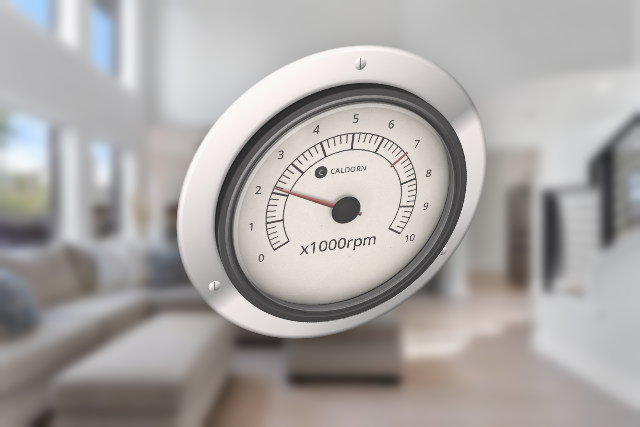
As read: 2200 rpm
